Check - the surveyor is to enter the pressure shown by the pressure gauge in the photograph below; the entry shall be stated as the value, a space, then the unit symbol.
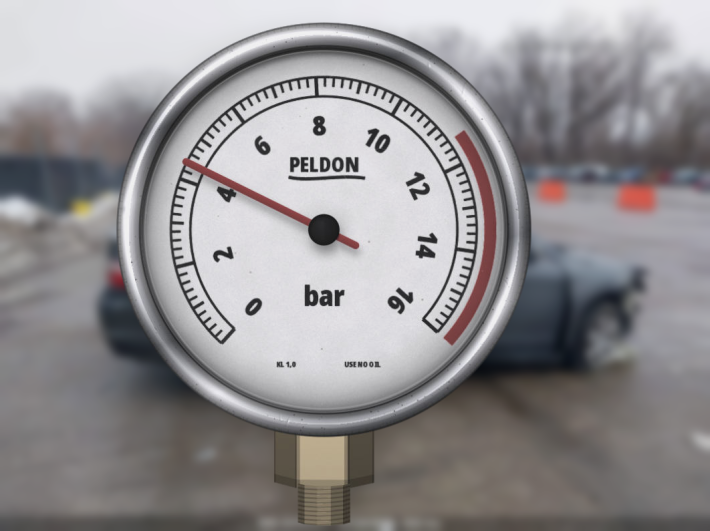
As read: 4.4 bar
